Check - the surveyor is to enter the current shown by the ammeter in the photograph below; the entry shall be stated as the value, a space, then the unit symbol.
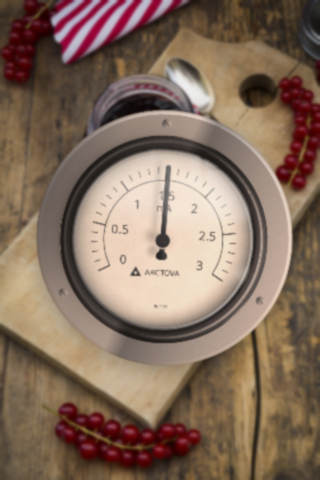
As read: 1.5 mA
